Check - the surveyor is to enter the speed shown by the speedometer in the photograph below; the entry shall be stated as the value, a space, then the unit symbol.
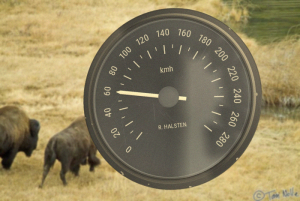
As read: 60 km/h
